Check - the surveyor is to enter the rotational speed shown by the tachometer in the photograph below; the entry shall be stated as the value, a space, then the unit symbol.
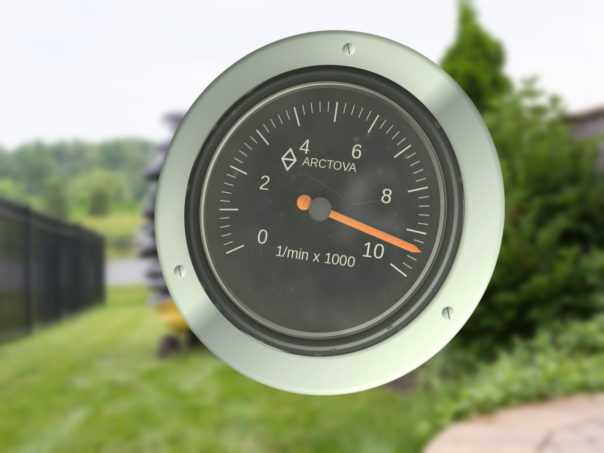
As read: 9400 rpm
